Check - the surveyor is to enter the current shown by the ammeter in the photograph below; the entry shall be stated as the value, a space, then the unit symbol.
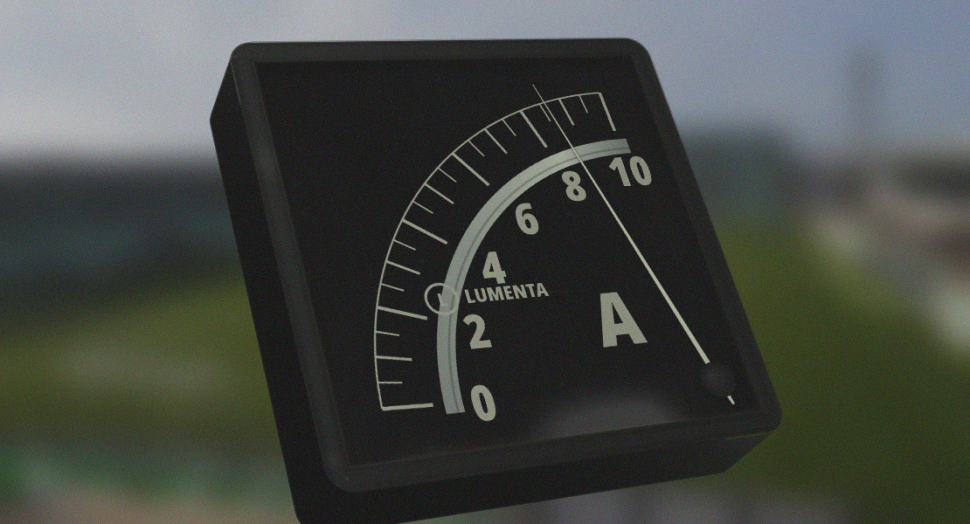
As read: 8.5 A
